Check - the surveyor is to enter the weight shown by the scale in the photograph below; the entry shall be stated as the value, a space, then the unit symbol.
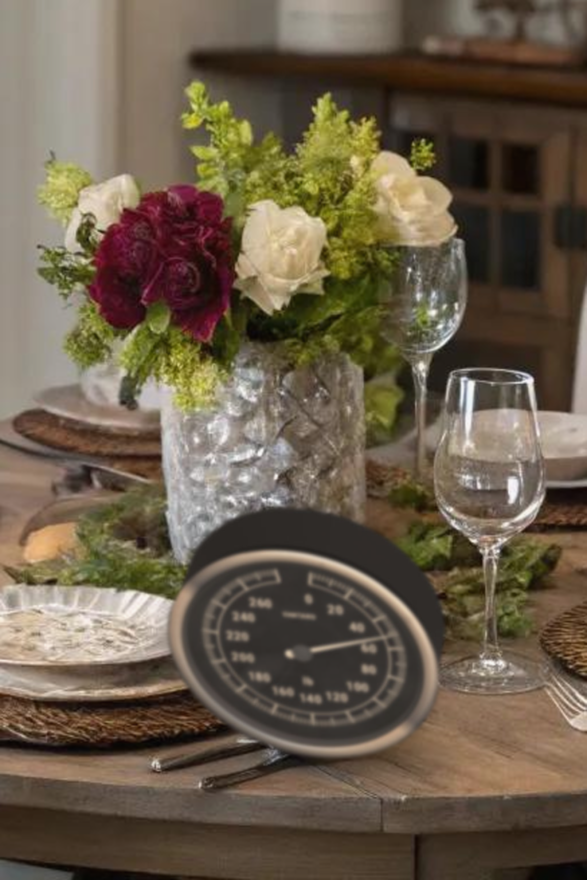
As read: 50 lb
